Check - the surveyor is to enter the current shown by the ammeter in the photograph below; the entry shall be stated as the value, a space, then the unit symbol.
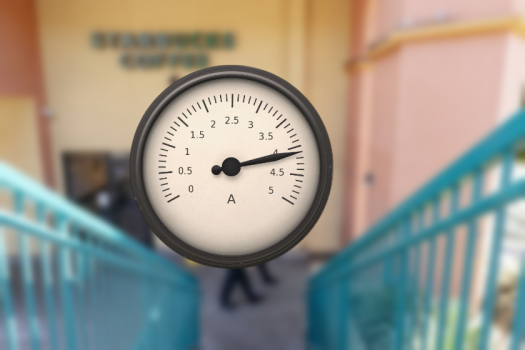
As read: 4.1 A
